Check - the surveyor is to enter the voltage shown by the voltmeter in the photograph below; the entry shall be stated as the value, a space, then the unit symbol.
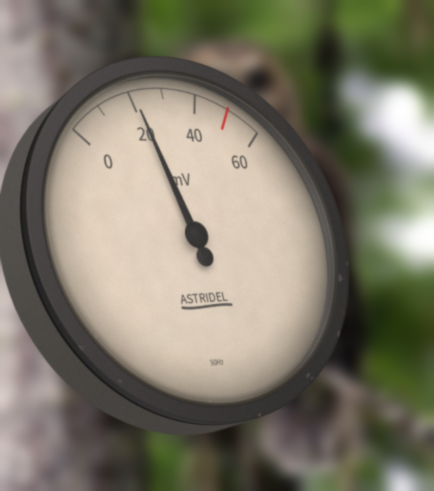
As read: 20 mV
